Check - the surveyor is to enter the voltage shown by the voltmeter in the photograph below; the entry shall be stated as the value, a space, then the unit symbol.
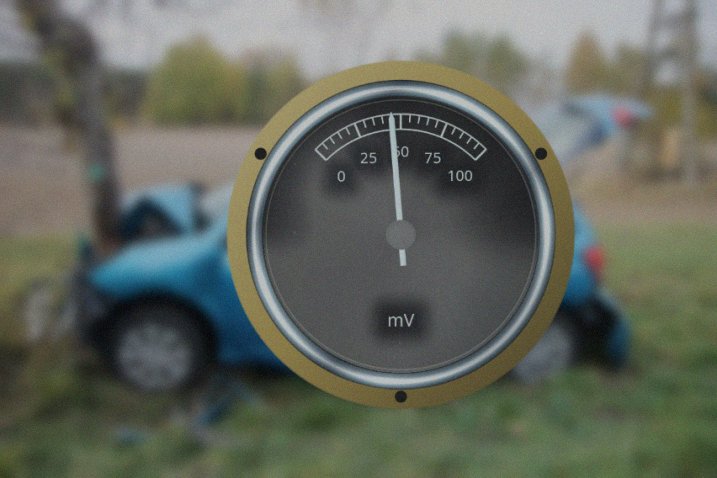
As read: 45 mV
